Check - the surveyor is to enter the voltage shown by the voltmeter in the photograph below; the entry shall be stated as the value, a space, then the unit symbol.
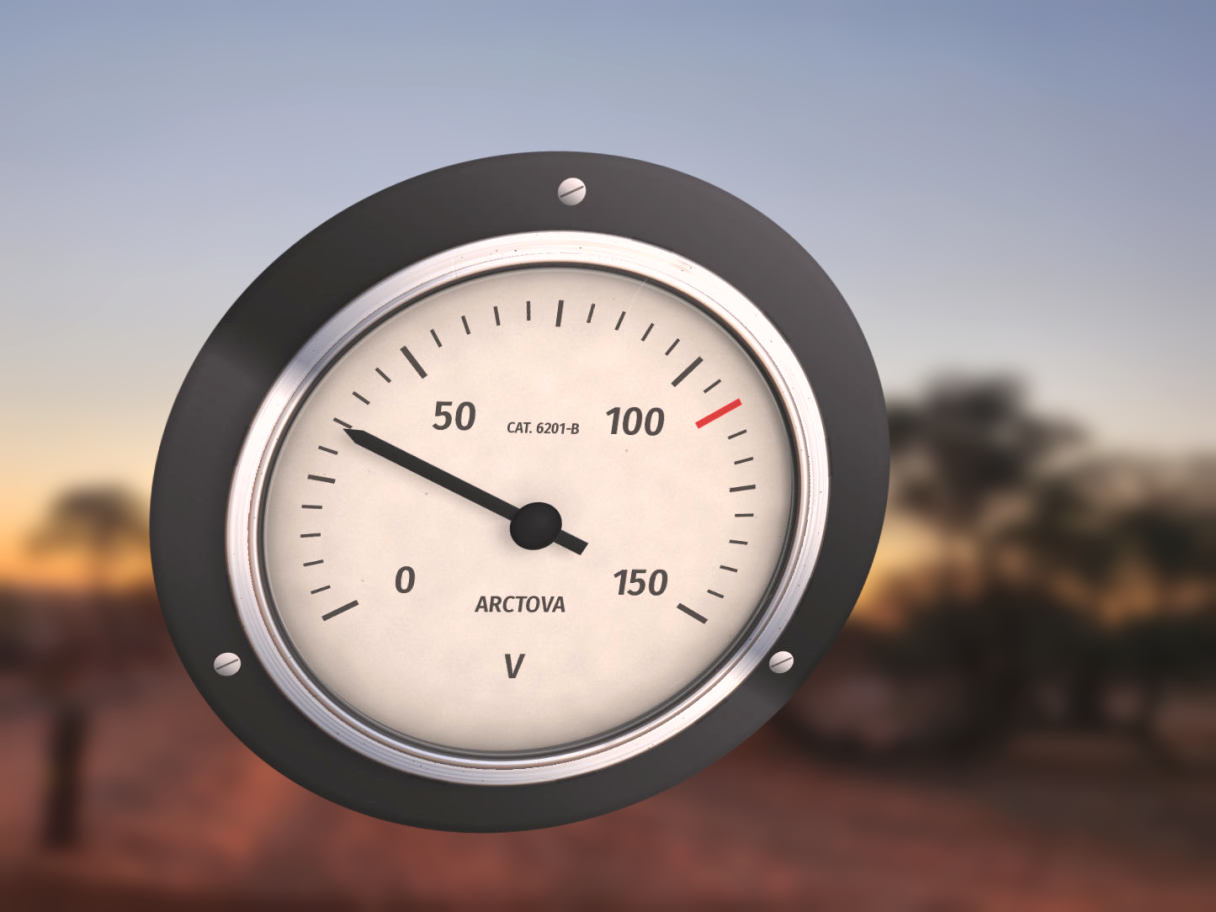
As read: 35 V
